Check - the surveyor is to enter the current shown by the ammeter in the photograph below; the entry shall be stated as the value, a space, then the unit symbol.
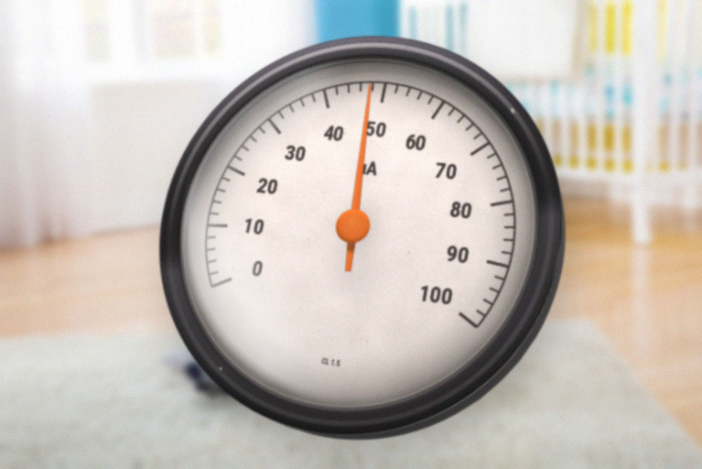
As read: 48 µA
